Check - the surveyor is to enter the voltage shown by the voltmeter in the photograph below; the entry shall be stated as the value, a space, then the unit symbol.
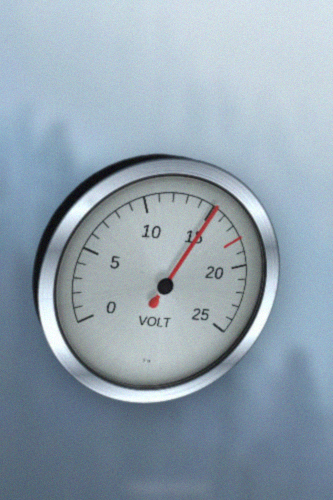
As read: 15 V
